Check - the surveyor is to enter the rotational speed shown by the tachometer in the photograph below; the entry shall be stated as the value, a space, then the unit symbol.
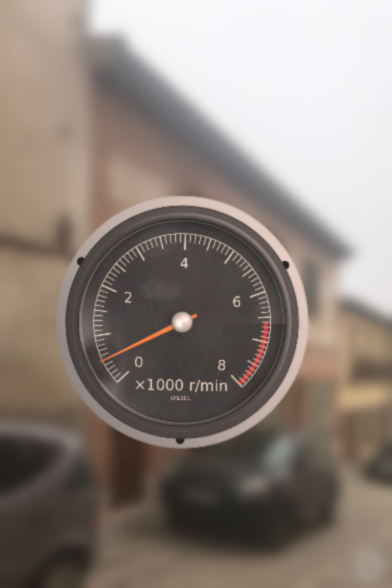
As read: 500 rpm
